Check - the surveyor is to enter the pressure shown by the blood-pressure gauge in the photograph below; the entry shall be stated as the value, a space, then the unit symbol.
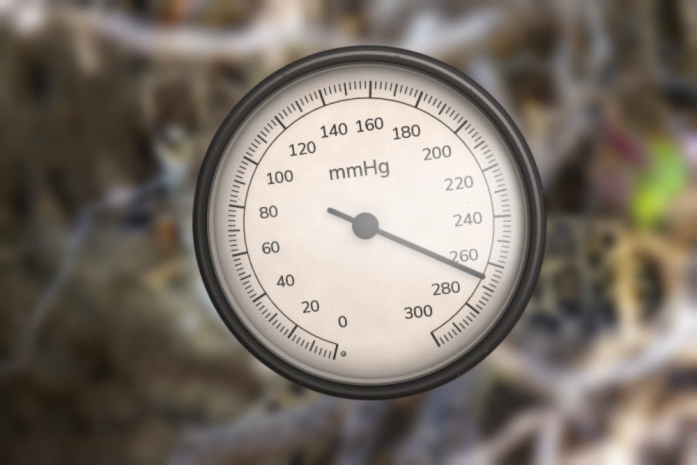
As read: 266 mmHg
